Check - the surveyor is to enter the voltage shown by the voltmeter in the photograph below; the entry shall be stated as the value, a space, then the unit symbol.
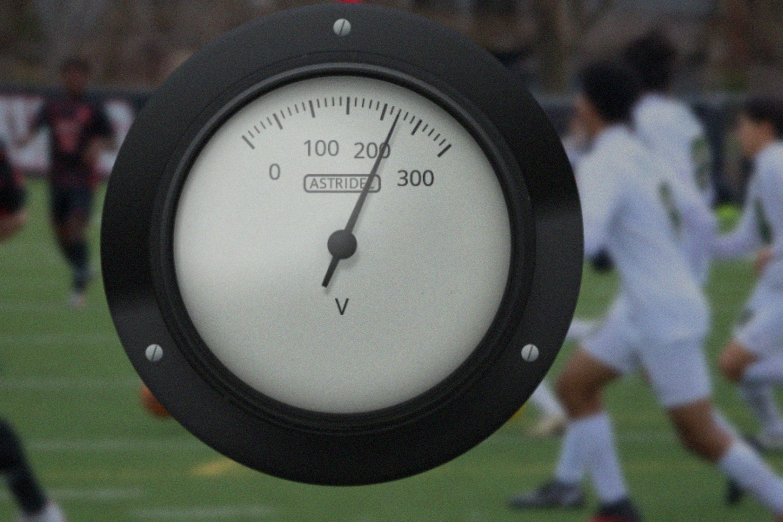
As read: 220 V
